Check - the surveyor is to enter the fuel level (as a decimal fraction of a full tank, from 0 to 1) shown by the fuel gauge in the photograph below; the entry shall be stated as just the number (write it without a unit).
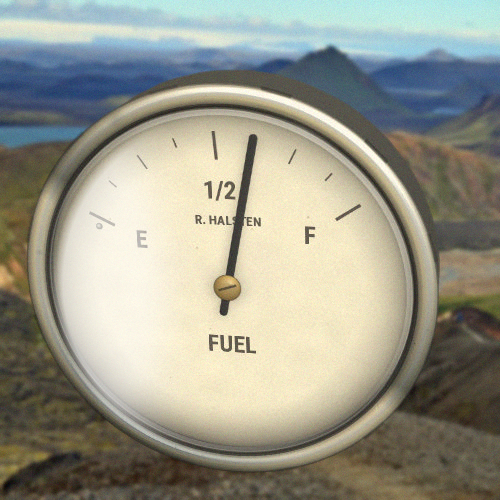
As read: 0.625
